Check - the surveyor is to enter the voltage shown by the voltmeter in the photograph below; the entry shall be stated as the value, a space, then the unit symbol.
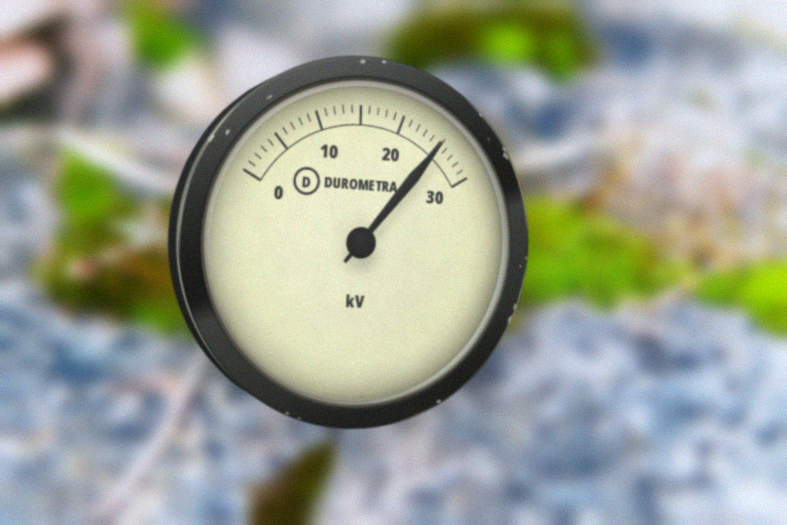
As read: 25 kV
